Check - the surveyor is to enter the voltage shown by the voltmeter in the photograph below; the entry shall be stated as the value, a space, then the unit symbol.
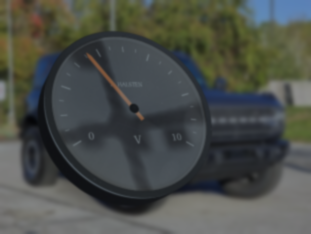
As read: 3.5 V
